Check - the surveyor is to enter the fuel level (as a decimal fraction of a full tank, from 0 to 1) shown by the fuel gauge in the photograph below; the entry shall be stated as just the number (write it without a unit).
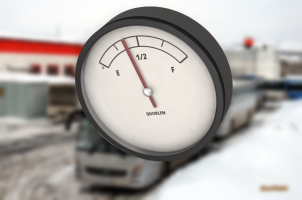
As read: 0.375
